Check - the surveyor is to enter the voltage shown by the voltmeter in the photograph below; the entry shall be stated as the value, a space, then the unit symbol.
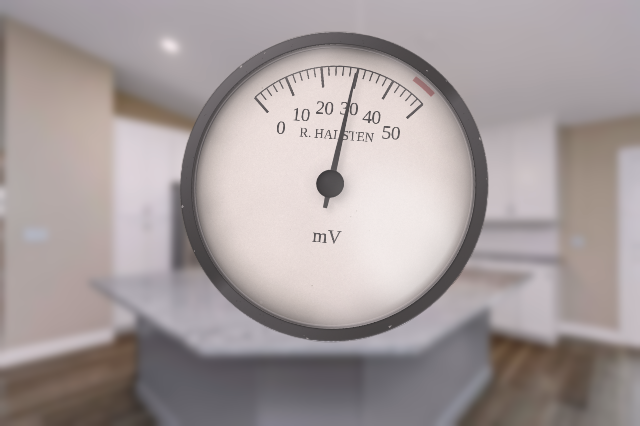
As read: 30 mV
